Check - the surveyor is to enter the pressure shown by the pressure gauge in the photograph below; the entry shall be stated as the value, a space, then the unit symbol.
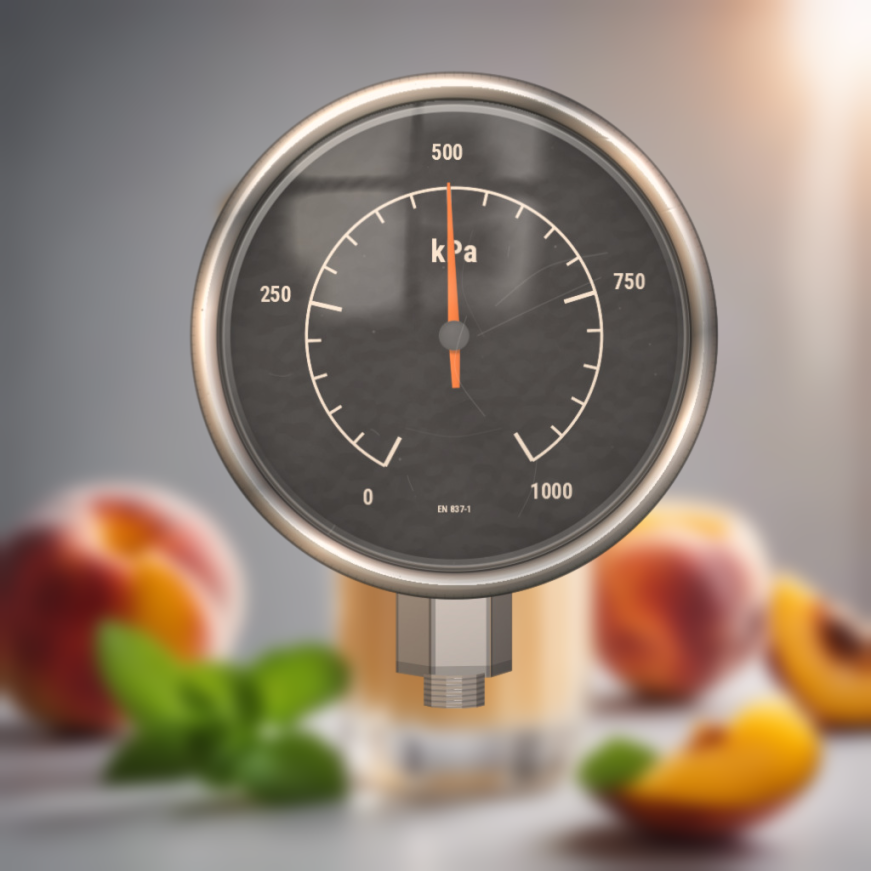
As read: 500 kPa
